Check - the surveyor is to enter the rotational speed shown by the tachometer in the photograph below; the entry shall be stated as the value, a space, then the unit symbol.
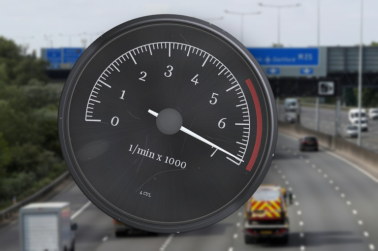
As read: 6900 rpm
